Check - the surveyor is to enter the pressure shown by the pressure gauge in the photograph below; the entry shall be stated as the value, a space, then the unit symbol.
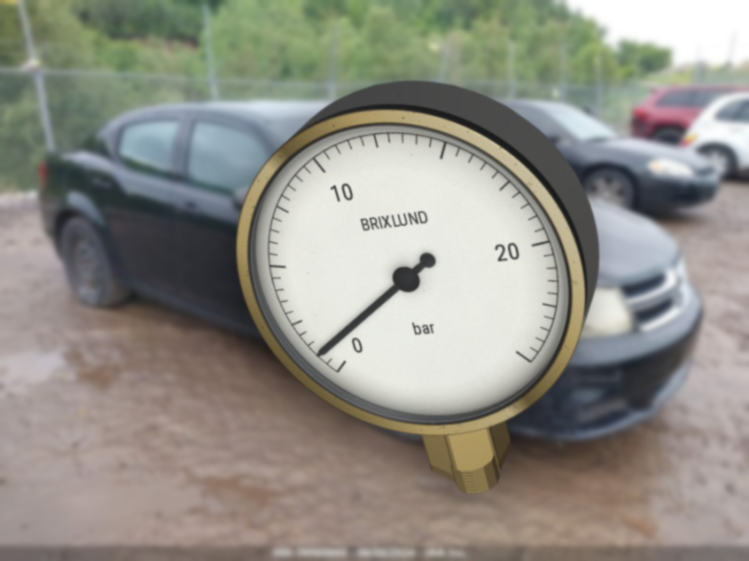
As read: 1 bar
